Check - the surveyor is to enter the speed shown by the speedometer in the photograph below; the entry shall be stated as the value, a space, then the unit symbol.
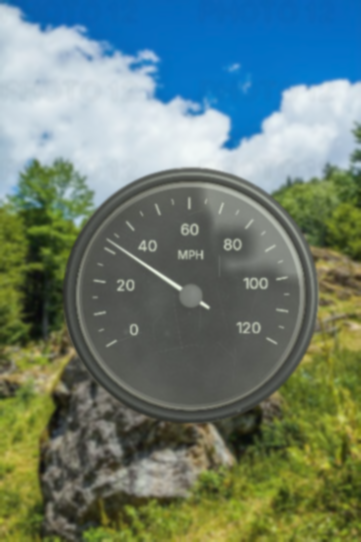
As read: 32.5 mph
